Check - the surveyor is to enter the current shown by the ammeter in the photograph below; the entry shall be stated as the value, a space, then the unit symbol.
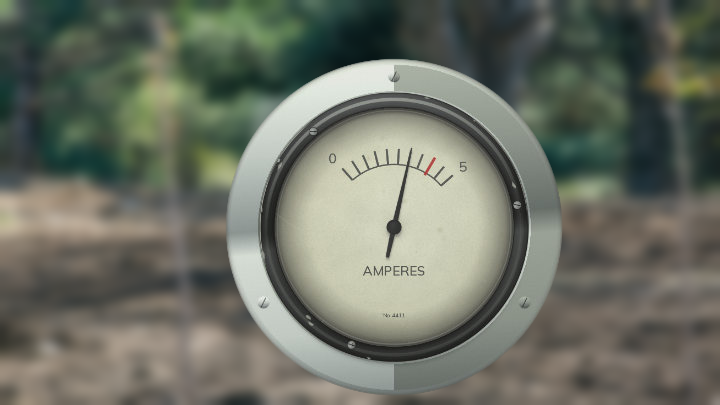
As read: 3 A
